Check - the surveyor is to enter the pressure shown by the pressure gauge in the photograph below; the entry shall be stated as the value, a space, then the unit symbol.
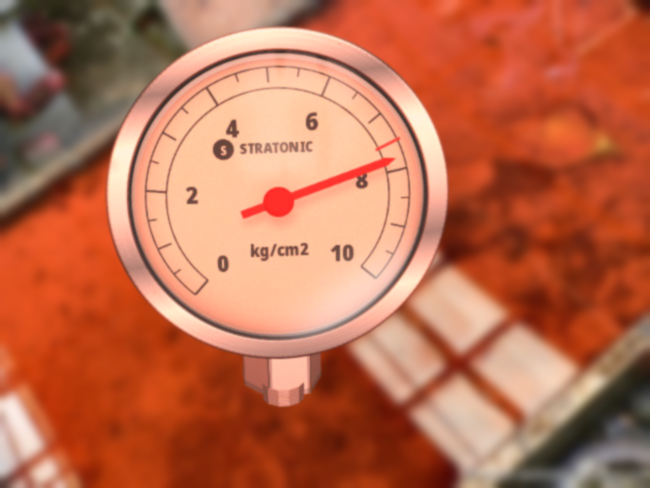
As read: 7.75 kg/cm²
